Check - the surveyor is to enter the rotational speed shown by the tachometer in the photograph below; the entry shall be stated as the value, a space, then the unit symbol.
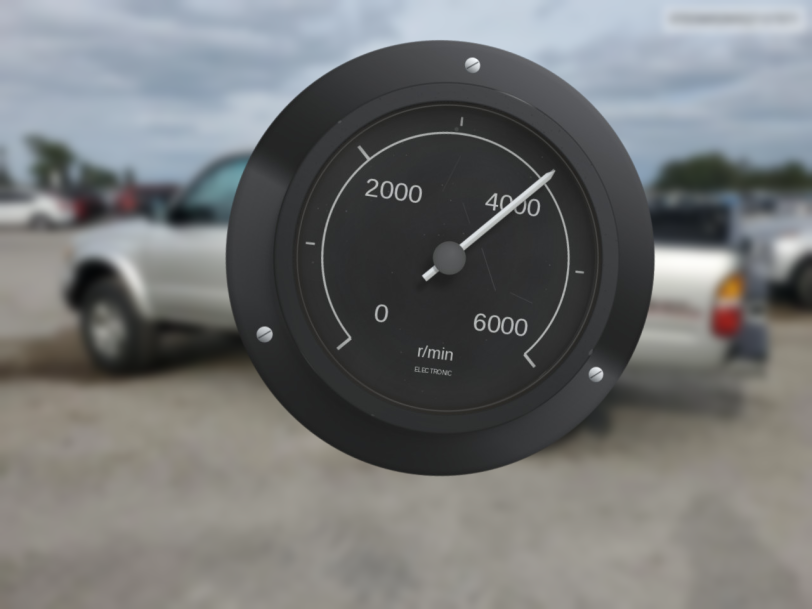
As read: 4000 rpm
